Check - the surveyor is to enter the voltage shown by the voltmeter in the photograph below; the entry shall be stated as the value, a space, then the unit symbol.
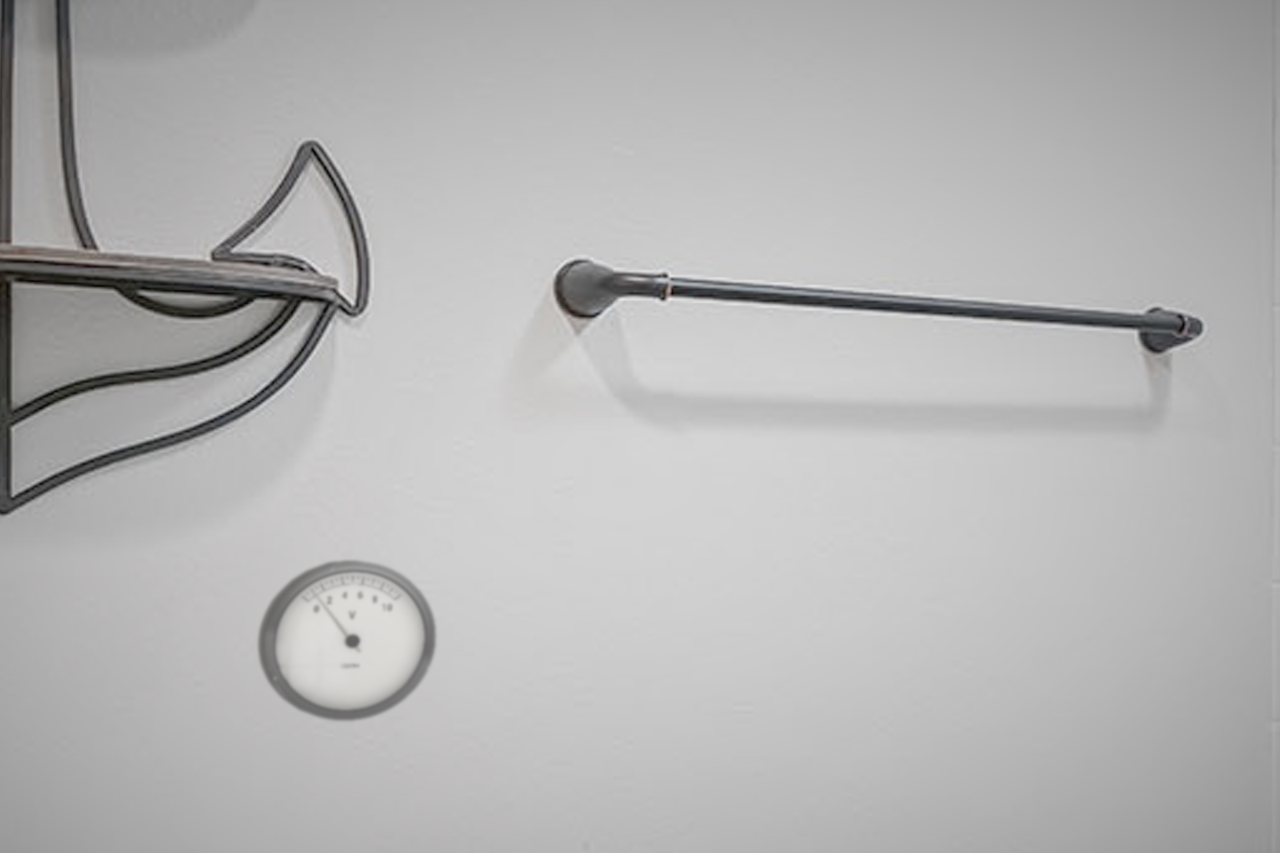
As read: 1 V
